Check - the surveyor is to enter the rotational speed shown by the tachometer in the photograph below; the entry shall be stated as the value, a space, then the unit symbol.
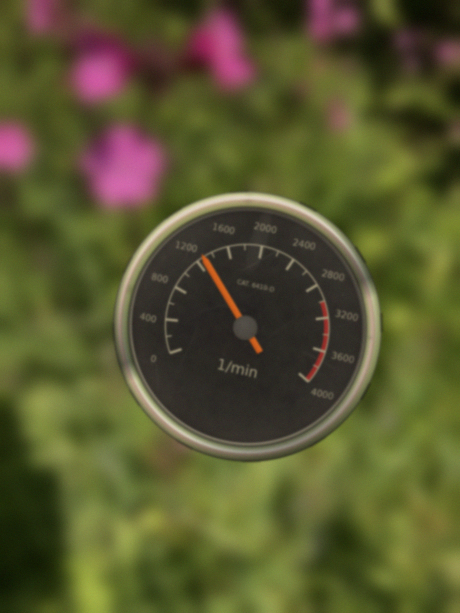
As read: 1300 rpm
